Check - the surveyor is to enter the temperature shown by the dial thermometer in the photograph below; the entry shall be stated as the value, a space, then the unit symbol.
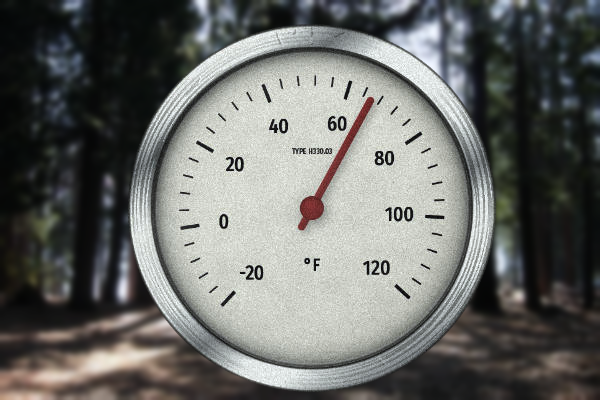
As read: 66 °F
